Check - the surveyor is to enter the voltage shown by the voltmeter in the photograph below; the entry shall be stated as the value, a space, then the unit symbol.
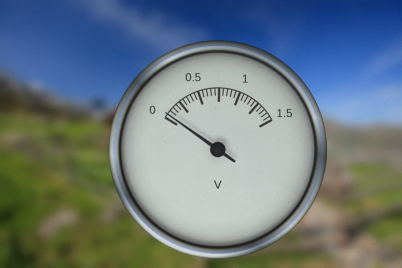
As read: 0.05 V
